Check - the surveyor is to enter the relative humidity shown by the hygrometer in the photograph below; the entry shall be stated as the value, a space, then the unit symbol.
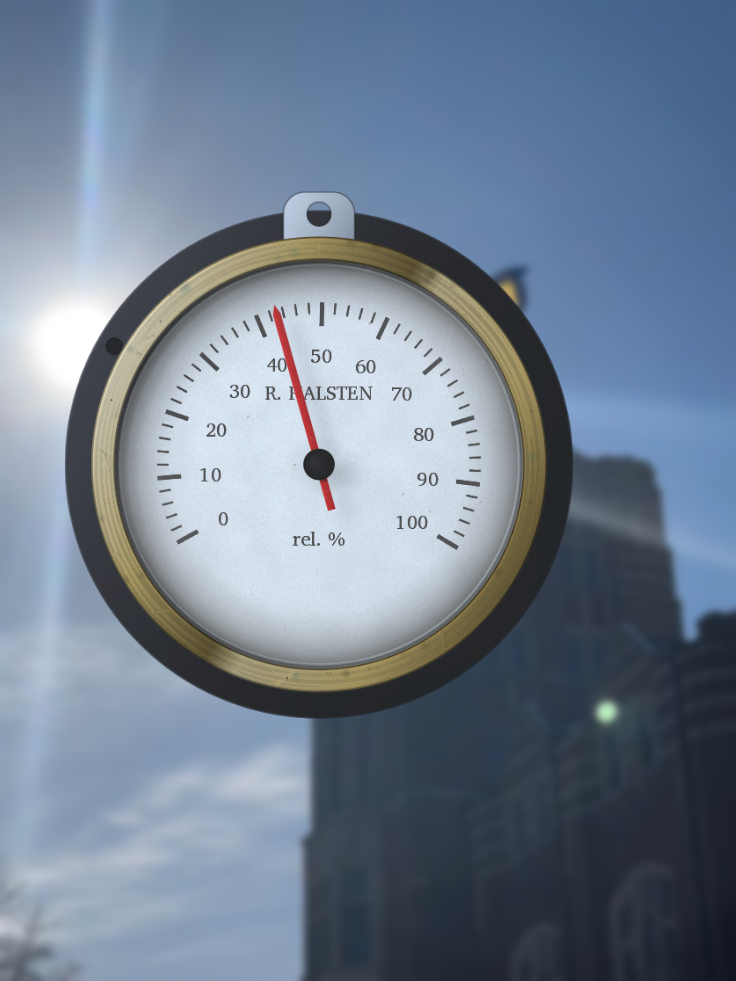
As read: 43 %
